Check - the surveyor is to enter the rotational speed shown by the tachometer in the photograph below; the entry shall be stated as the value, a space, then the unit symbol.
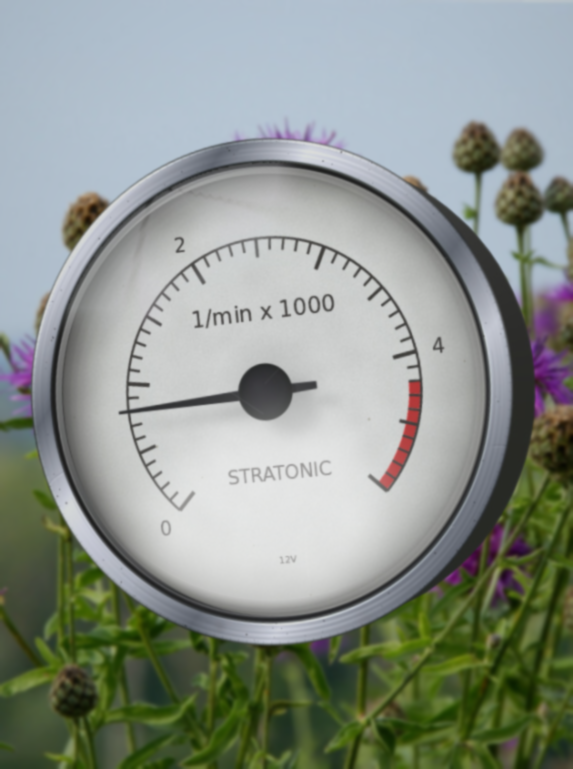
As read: 800 rpm
